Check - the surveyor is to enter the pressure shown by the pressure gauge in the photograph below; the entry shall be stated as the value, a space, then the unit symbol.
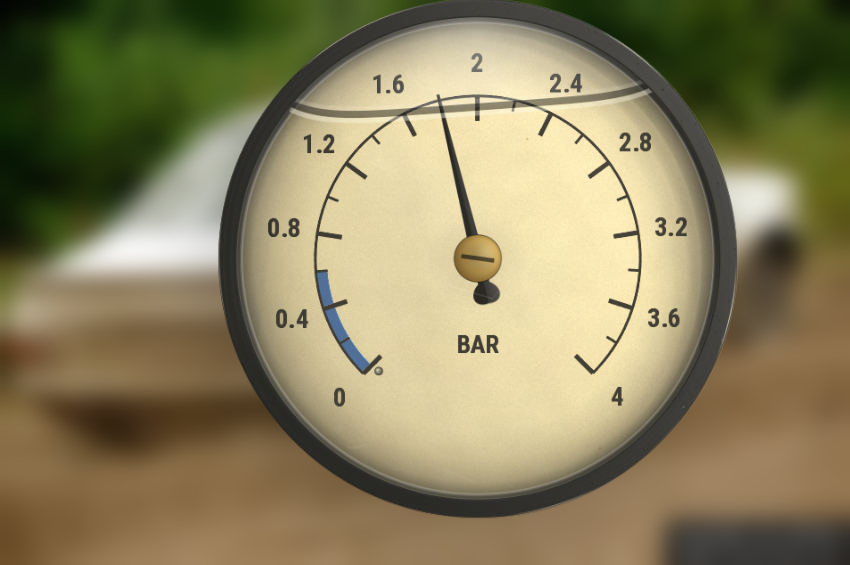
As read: 1.8 bar
